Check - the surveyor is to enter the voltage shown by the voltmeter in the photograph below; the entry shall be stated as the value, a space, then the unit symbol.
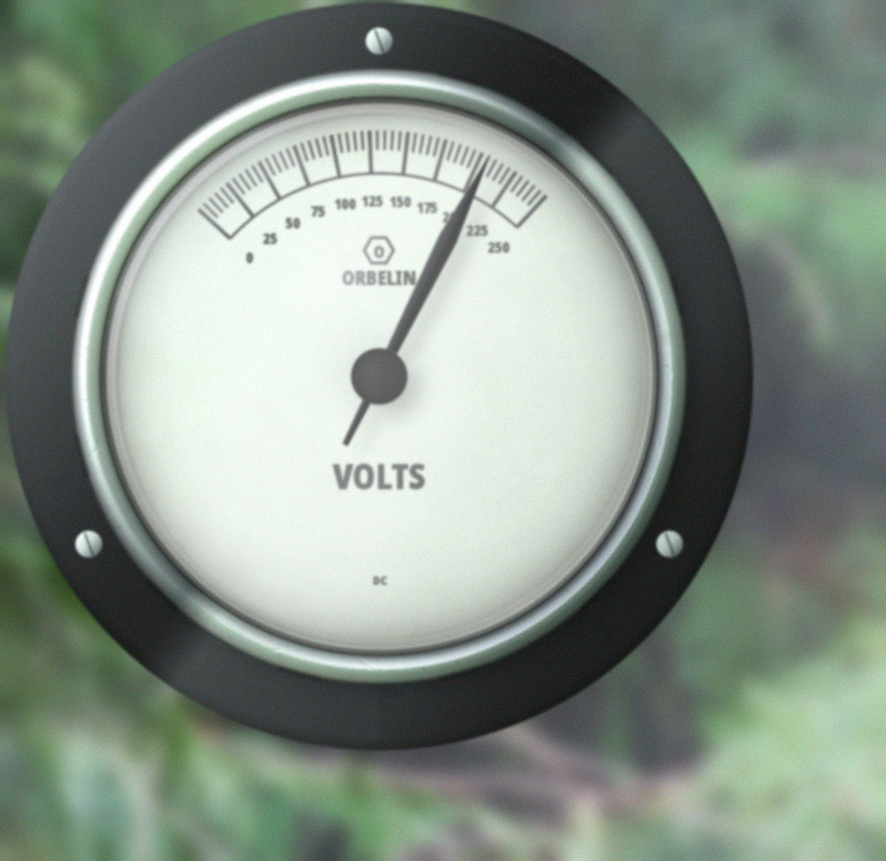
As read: 205 V
